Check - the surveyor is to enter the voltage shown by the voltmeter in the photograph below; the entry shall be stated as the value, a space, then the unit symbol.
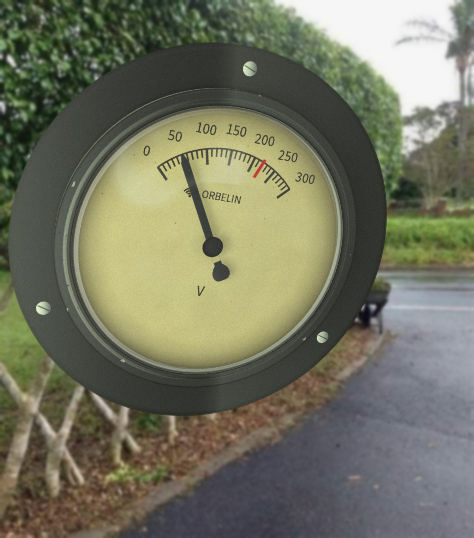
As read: 50 V
